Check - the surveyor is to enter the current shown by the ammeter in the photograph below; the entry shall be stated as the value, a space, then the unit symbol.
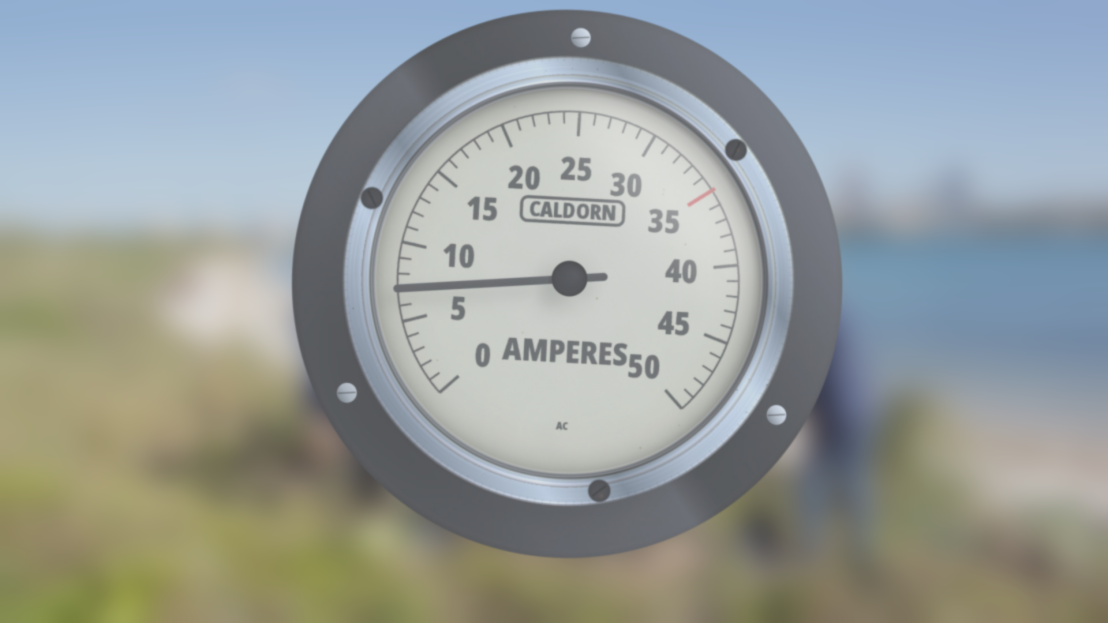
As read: 7 A
